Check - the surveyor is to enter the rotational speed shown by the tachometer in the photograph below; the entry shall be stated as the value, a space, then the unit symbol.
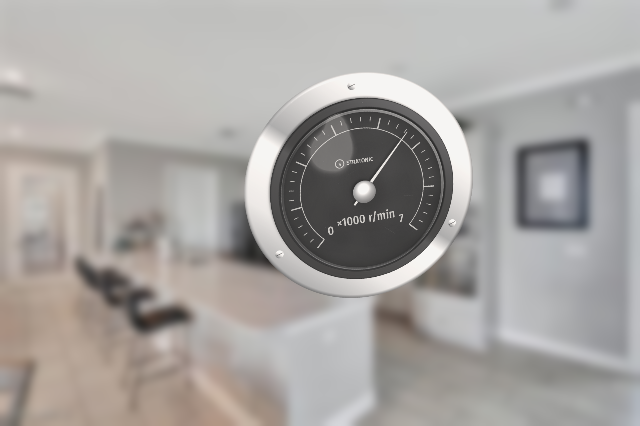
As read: 4600 rpm
